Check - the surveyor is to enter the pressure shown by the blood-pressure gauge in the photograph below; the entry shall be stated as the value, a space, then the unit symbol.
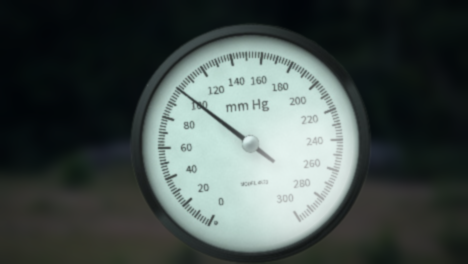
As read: 100 mmHg
